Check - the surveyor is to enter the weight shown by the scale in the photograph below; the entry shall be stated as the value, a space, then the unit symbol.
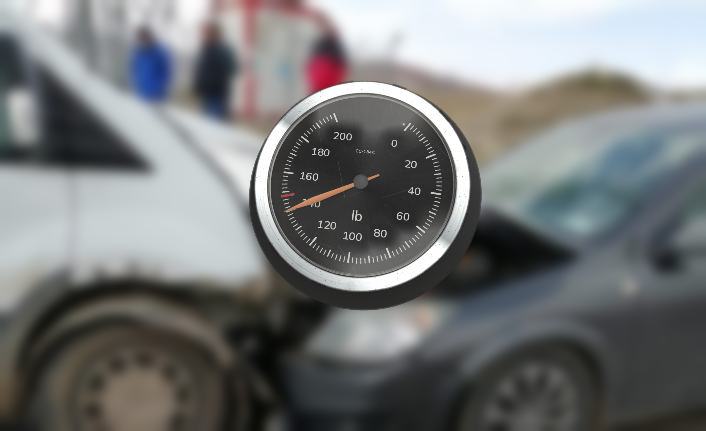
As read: 140 lb
